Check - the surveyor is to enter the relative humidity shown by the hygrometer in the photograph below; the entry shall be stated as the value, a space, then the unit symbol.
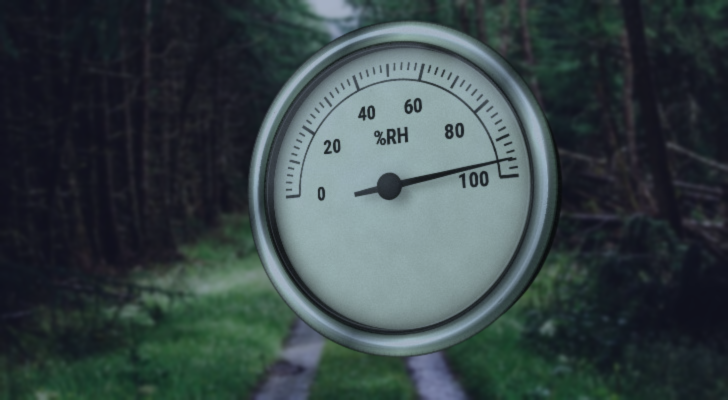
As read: 96 %
